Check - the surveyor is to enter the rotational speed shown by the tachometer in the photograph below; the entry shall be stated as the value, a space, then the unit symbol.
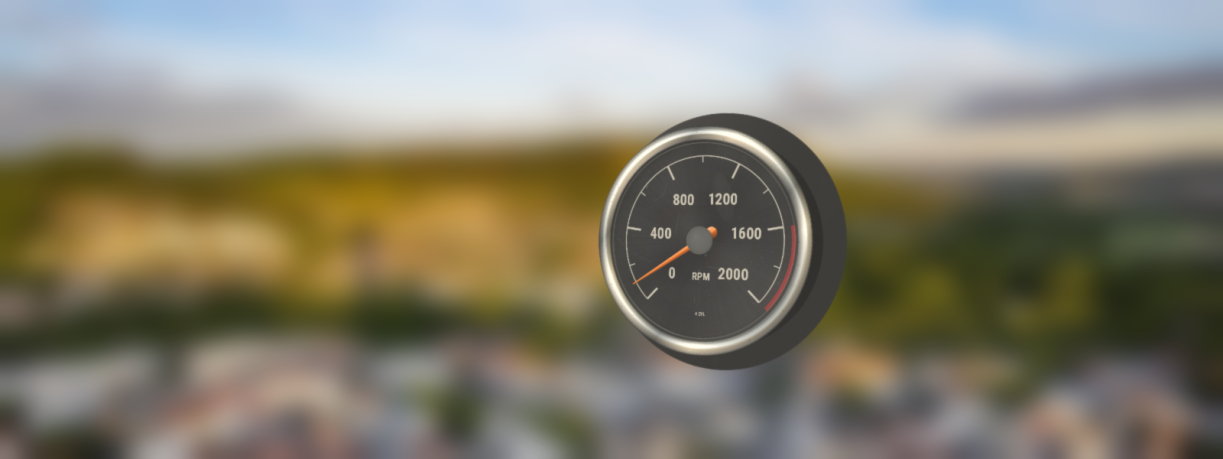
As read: 100 rpm
